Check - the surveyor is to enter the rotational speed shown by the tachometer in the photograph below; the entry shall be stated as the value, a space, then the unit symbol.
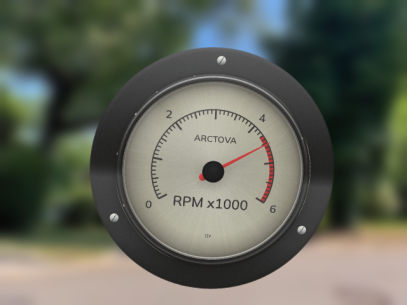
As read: 4500 rpm
